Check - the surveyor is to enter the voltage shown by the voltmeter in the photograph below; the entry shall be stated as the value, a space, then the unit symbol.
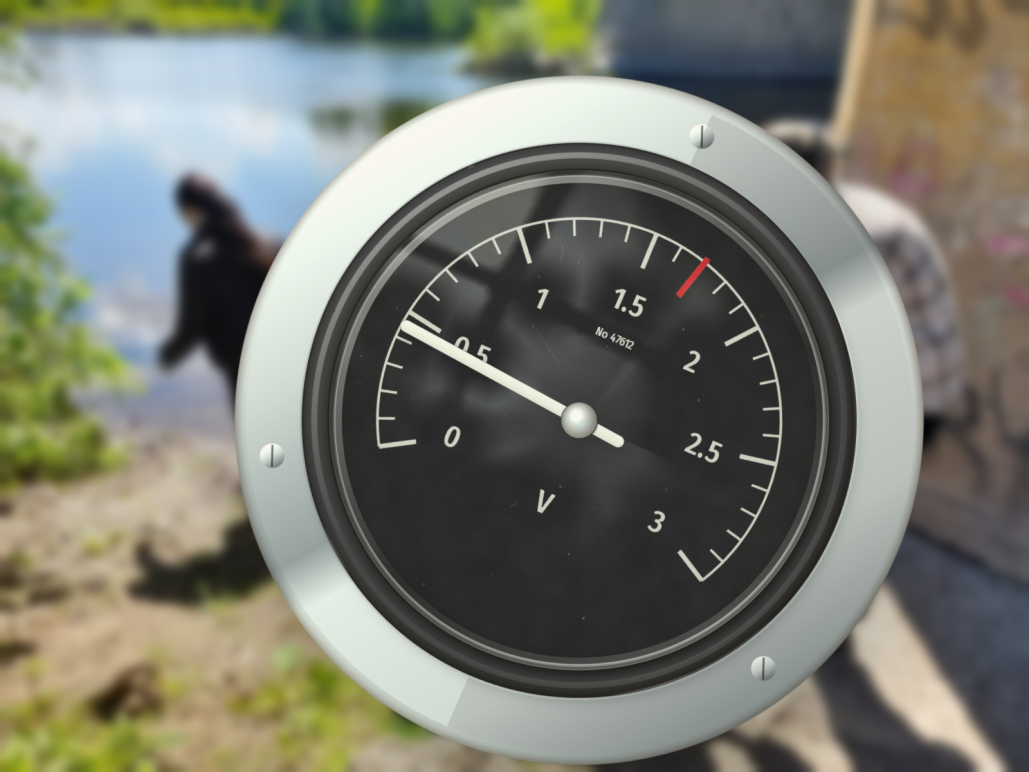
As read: 0.45 V
